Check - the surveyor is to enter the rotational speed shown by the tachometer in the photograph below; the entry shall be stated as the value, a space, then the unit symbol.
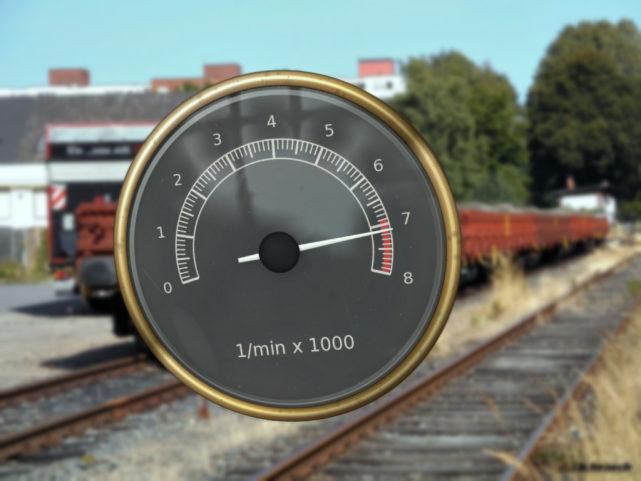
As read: 7100 rpm
